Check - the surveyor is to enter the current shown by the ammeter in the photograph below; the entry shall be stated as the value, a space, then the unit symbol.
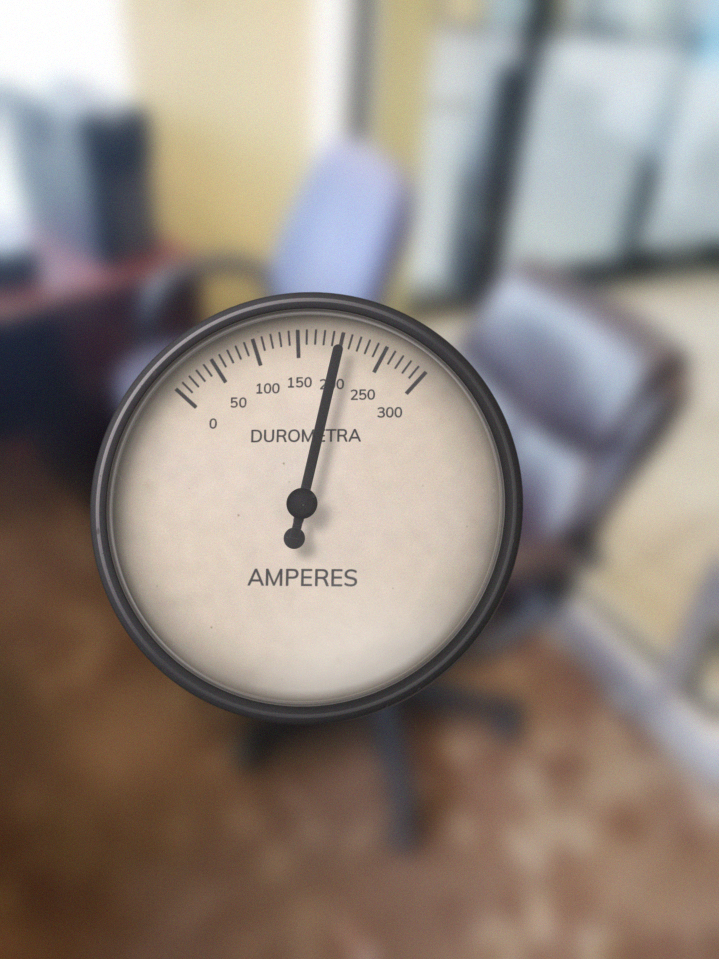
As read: 200 A
